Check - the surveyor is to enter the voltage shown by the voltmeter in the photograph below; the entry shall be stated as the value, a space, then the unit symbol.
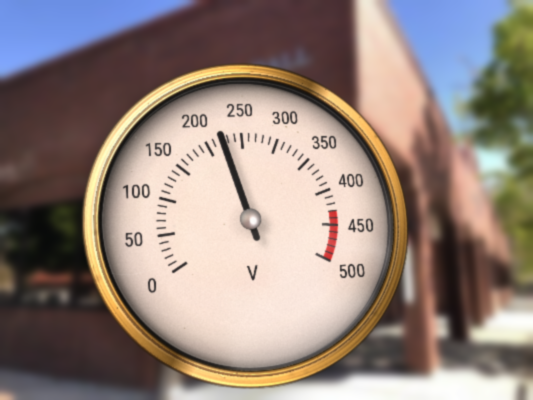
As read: 220 V
